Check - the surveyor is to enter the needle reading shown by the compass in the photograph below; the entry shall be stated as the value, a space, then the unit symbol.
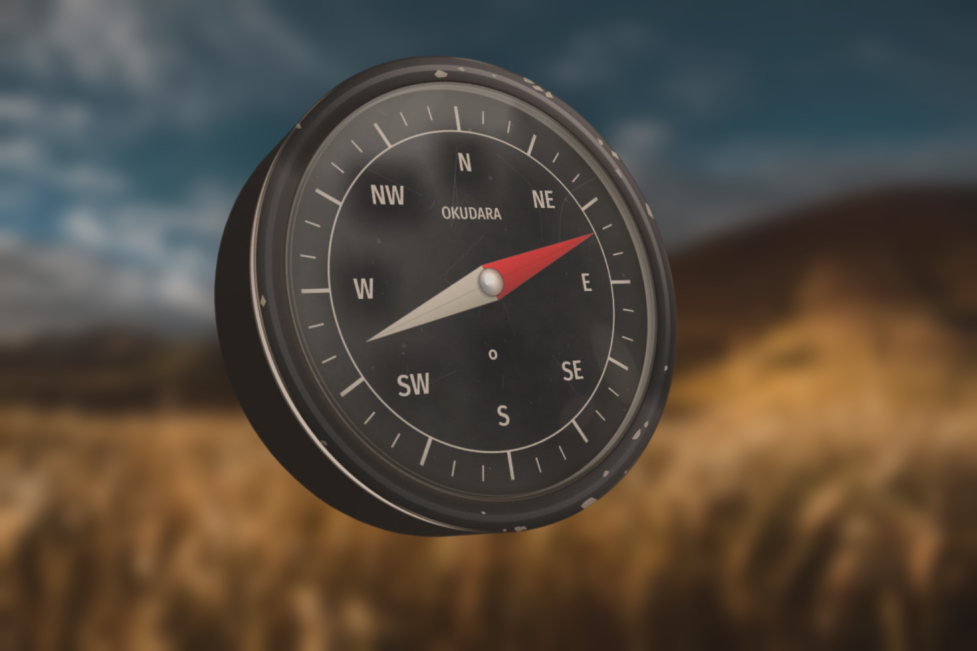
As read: 70 °
